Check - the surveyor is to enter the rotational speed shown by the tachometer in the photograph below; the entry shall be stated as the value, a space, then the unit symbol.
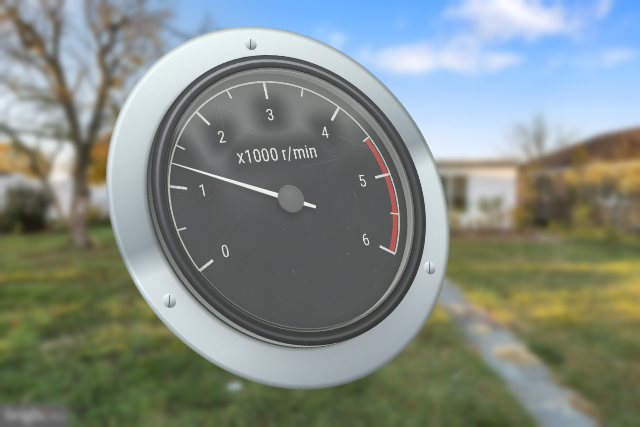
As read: 1250 rpm
